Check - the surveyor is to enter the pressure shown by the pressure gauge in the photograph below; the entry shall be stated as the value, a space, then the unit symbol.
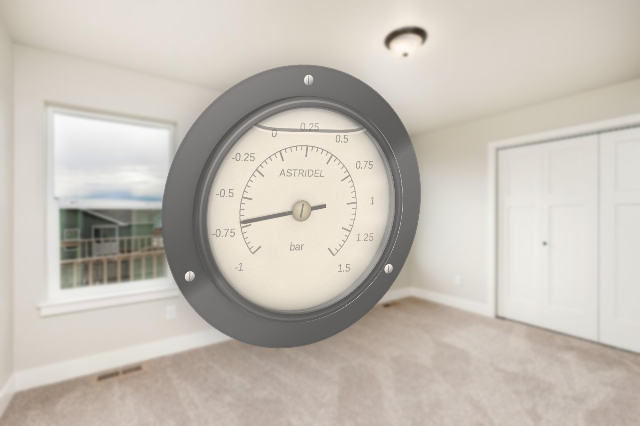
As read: -0.7 bar
